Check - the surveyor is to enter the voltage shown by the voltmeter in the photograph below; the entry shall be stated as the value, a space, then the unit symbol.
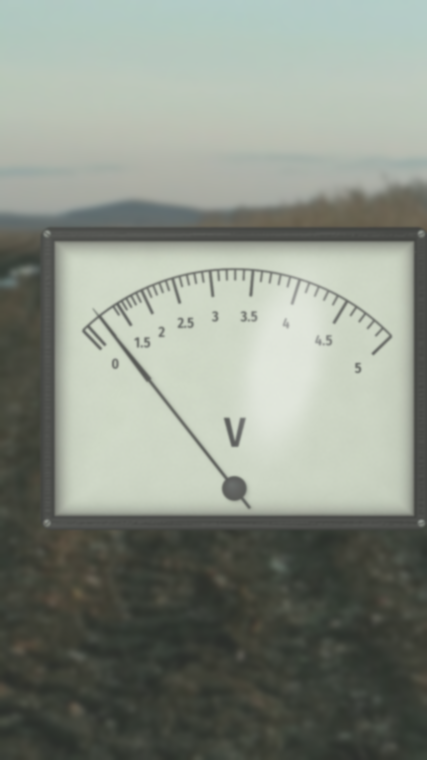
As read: 1 V
